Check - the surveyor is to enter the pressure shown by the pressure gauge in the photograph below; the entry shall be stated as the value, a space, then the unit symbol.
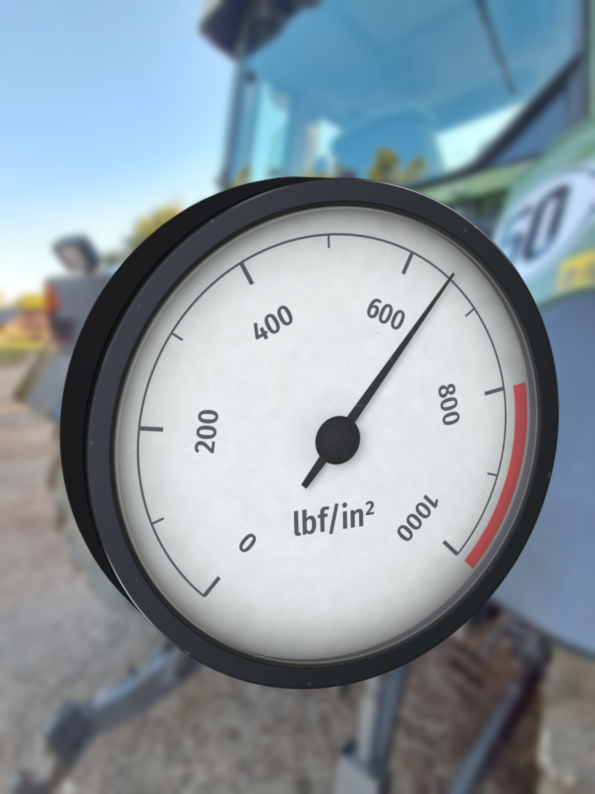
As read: 650 psi
